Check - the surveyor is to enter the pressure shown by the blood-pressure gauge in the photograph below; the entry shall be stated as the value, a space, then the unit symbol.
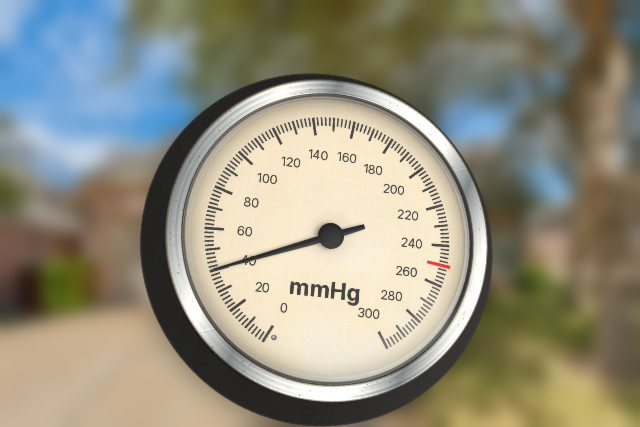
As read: 40 mmHg
